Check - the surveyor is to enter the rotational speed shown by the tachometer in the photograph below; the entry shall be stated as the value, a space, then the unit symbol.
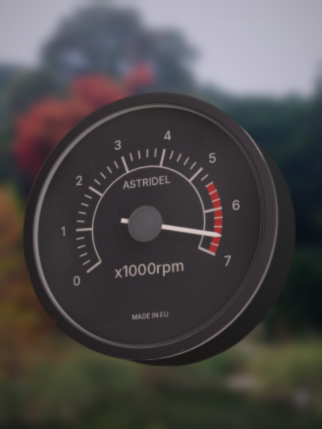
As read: 6600 rpm
